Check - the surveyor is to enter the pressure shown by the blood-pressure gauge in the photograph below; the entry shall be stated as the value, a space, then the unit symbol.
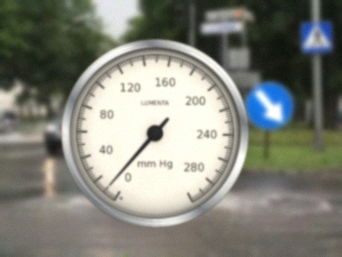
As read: 10 mmHg
